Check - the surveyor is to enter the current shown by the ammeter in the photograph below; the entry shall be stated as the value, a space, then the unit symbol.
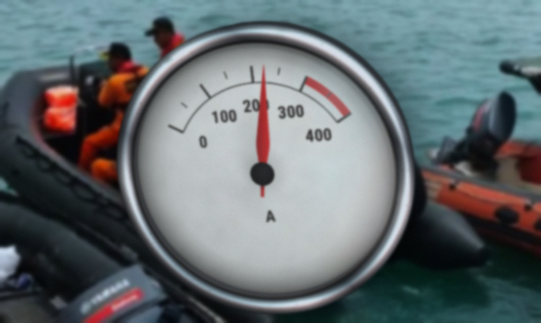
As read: 225 A
